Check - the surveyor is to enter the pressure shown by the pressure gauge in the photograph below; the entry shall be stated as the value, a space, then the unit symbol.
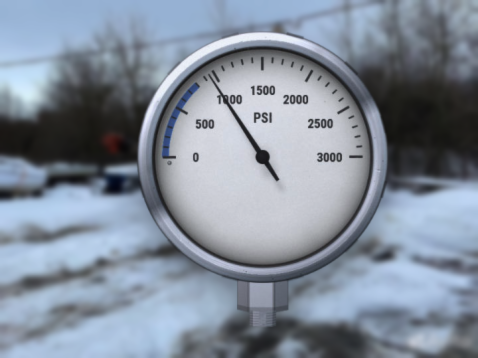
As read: 950 psi
